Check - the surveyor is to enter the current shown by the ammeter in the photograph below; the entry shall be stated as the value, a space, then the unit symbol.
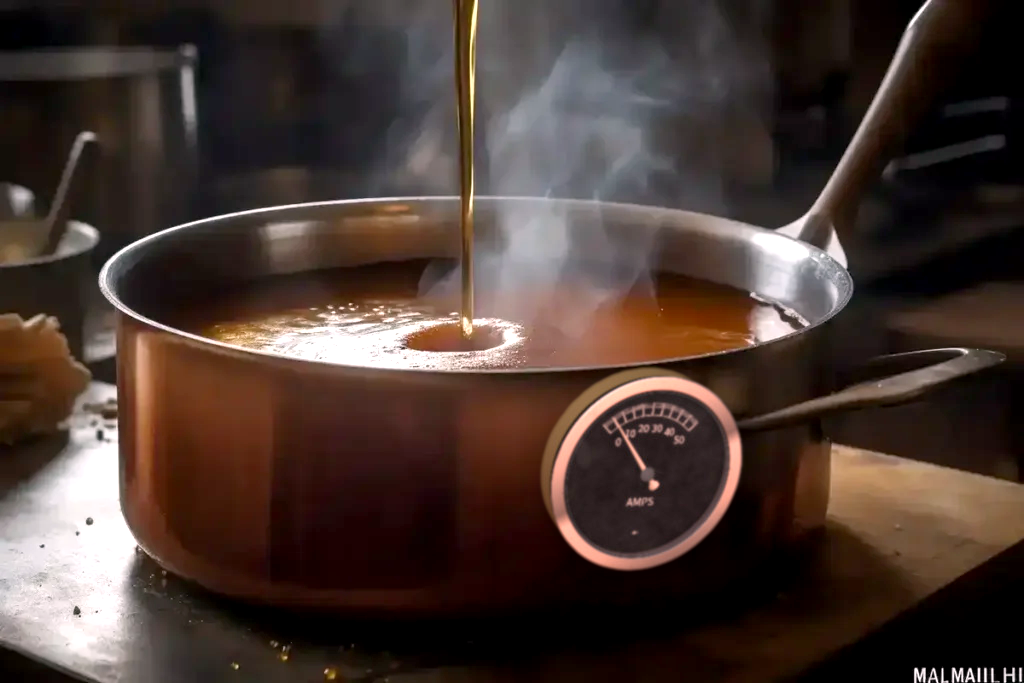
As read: 5 A
